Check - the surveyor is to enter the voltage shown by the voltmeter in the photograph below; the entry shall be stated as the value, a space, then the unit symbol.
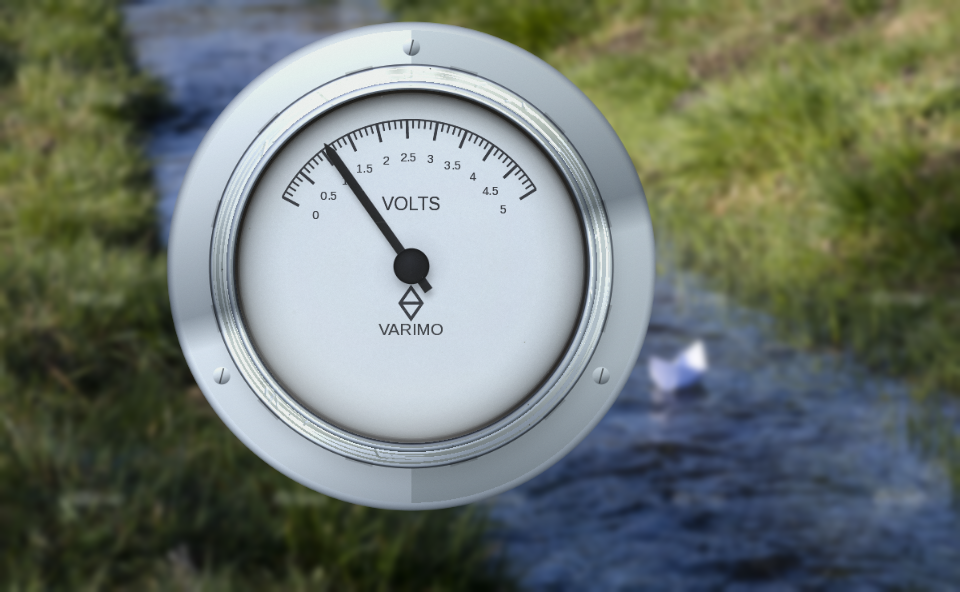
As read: 1.1 V
